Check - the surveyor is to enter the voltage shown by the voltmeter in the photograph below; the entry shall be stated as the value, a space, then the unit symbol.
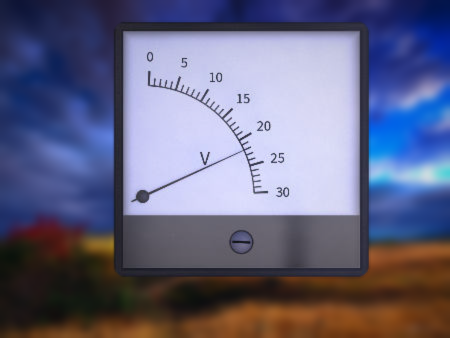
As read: 22 V
